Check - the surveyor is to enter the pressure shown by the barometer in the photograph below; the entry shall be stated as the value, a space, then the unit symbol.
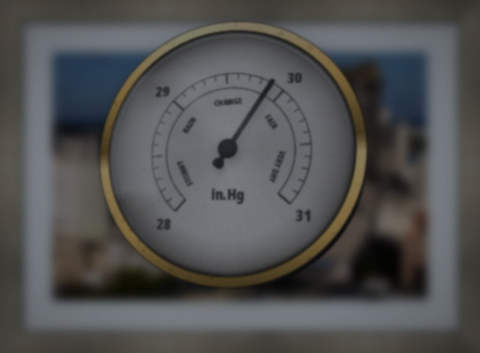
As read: 29.9 inHg
